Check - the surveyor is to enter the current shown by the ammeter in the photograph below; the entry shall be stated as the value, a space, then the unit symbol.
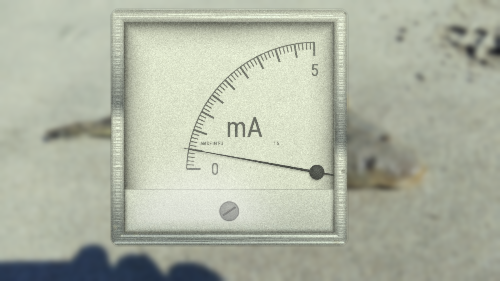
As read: 0.5 mA
